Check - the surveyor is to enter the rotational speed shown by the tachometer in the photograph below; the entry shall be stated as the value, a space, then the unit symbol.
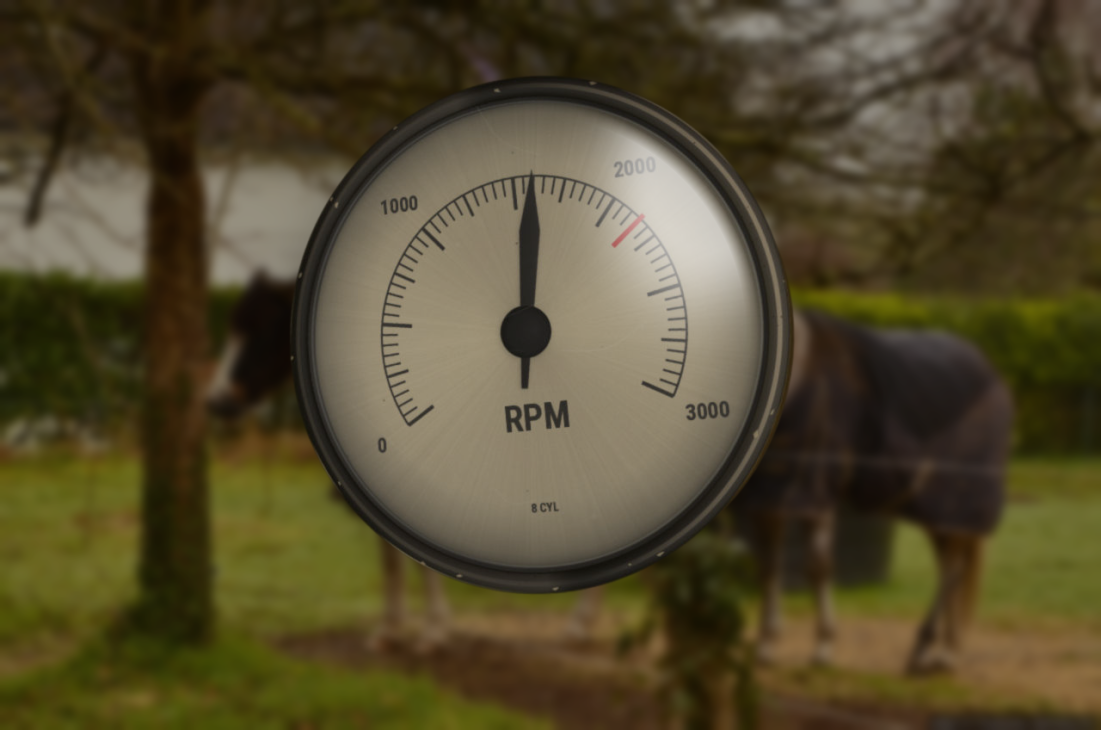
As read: 1600 rpm
